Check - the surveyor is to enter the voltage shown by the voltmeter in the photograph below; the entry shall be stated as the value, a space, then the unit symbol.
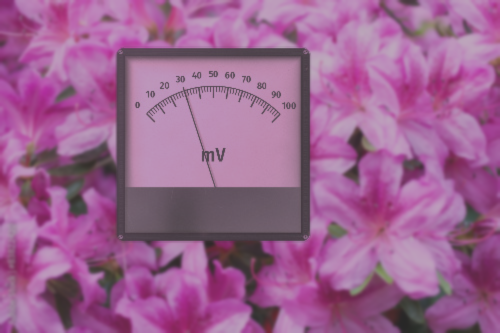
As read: 30 mV
